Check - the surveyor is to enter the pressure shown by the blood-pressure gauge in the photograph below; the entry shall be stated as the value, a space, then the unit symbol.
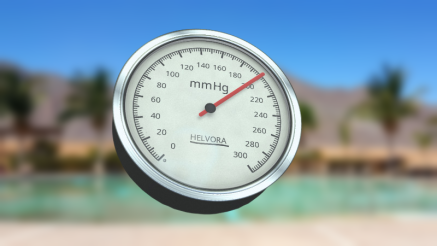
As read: 200 mmHg
